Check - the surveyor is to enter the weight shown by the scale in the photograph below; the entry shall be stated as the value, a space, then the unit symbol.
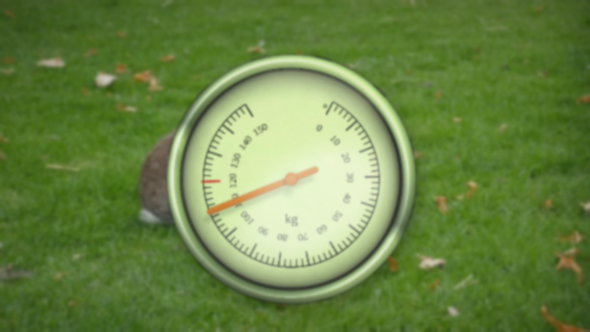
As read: 110 kg
